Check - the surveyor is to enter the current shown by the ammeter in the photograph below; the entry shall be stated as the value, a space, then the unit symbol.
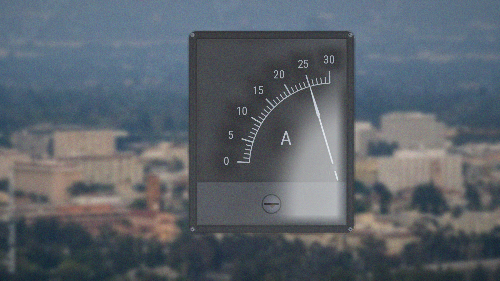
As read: 25 A
